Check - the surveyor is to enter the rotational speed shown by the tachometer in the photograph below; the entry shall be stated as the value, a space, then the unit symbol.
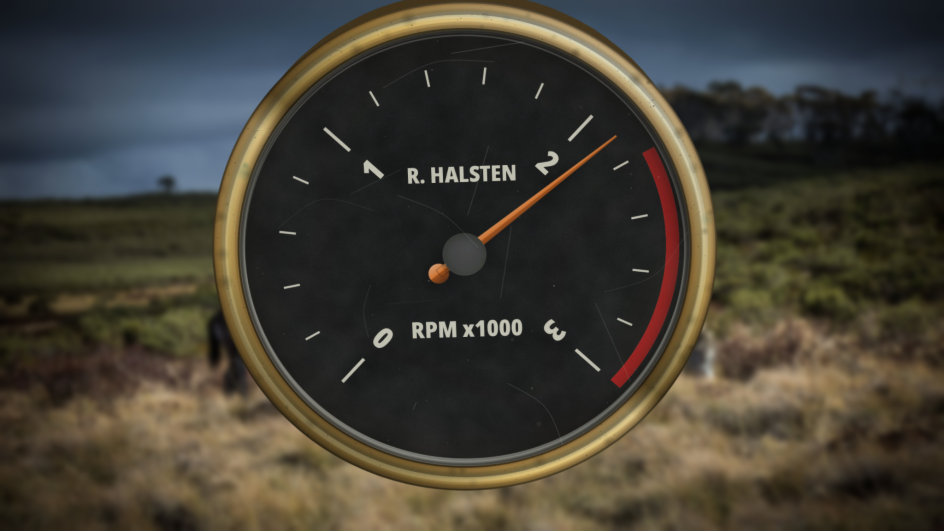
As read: 2100 rpm
